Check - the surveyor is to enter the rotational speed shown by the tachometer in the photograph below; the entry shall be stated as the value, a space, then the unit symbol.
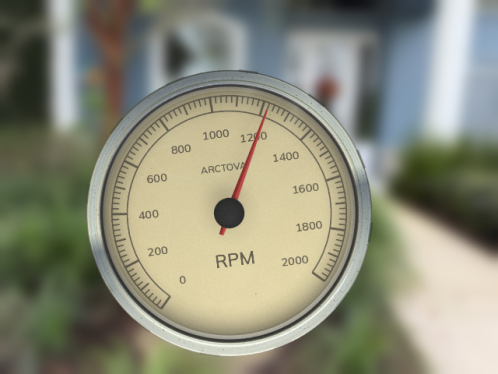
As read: 1220 rpm
